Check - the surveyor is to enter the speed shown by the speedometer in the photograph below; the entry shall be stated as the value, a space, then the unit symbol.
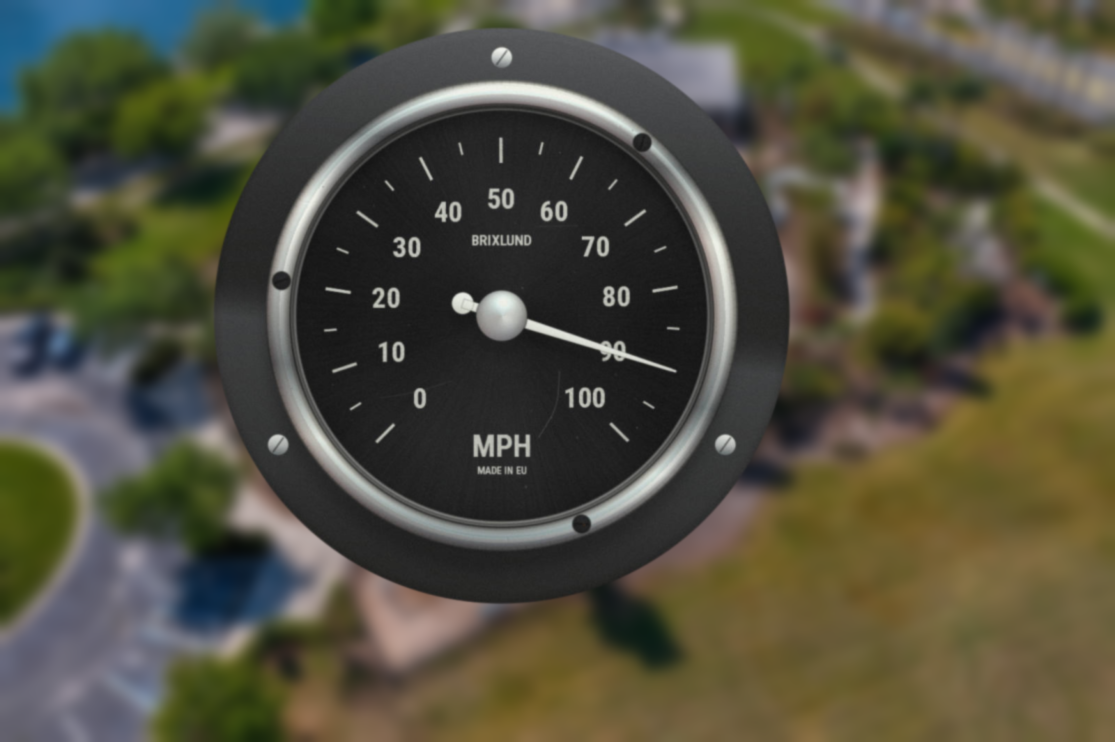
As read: 90 mph
